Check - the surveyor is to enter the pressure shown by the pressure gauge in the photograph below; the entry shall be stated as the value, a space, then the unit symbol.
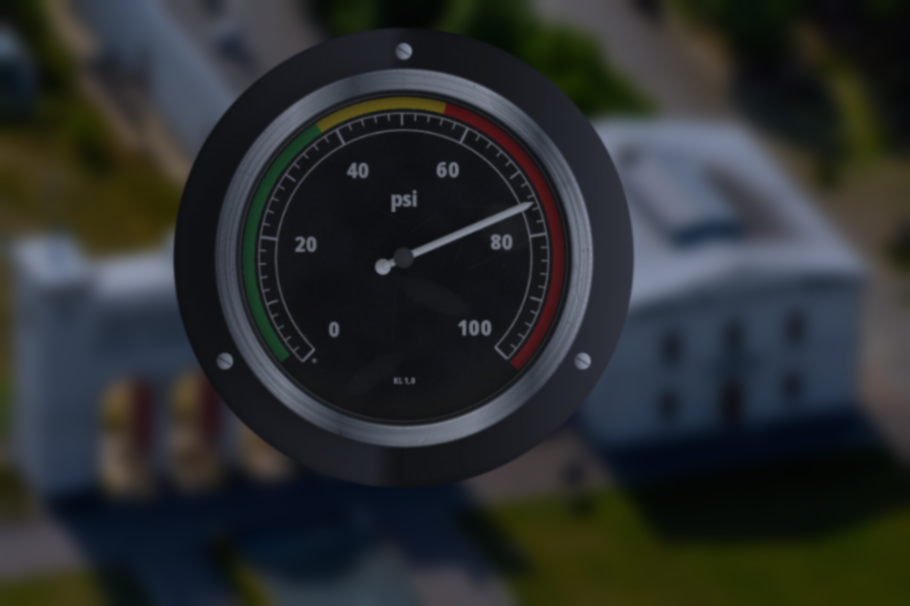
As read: 75 psi
